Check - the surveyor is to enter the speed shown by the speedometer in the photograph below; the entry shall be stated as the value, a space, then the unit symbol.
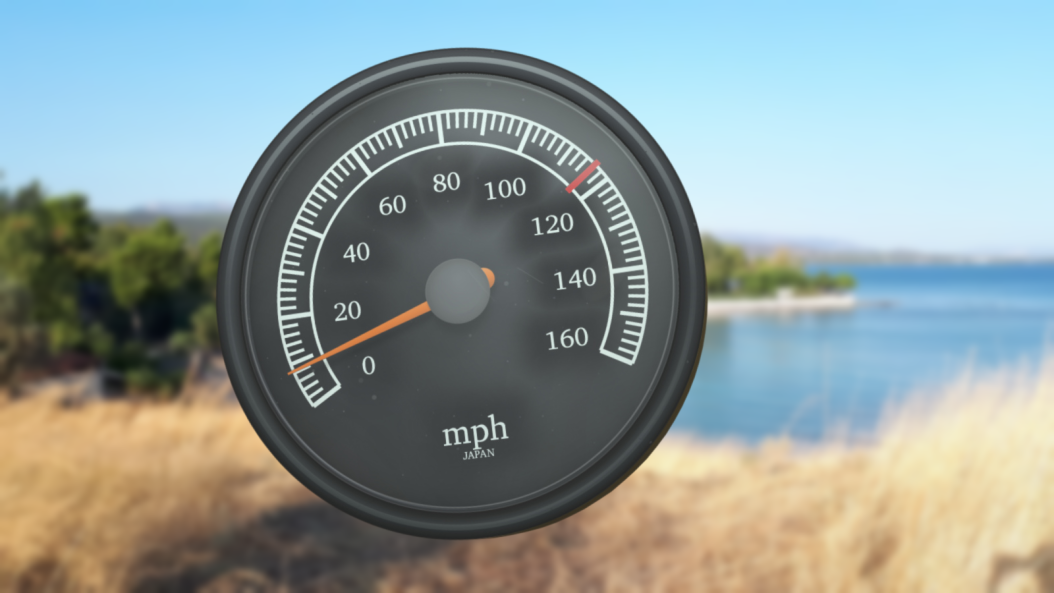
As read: 8 mph
